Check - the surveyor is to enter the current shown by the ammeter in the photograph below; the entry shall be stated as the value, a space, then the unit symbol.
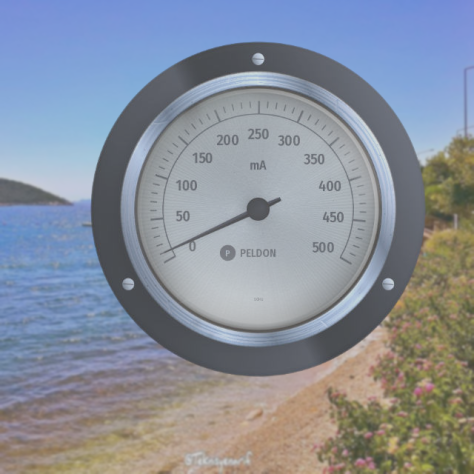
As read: 10 mA
